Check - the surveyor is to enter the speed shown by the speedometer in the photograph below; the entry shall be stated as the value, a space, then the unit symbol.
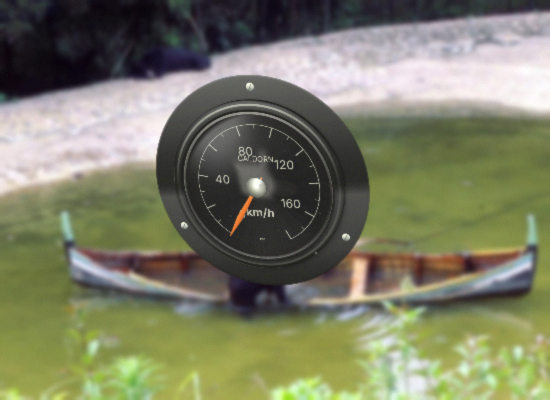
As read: 0 km/h
